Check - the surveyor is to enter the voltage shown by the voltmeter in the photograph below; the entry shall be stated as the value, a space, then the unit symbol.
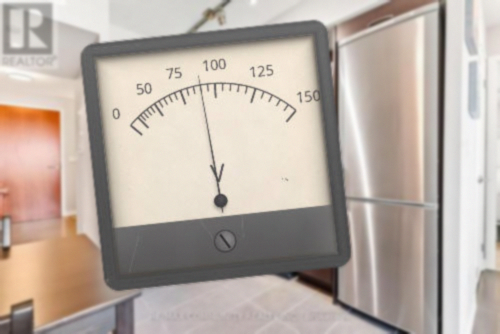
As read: 90 V
